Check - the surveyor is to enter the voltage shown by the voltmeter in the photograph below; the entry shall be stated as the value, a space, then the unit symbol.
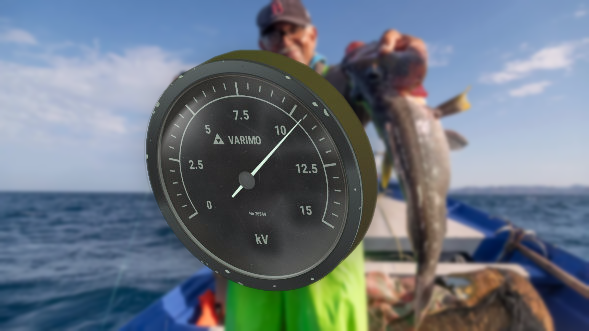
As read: 10.5 kV
